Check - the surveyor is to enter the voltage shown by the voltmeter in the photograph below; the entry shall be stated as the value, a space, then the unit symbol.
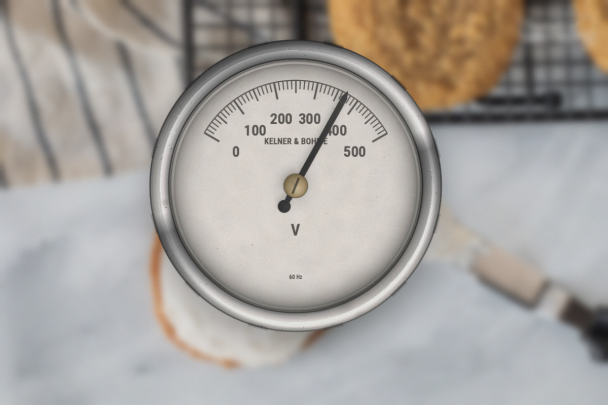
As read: 370 V
